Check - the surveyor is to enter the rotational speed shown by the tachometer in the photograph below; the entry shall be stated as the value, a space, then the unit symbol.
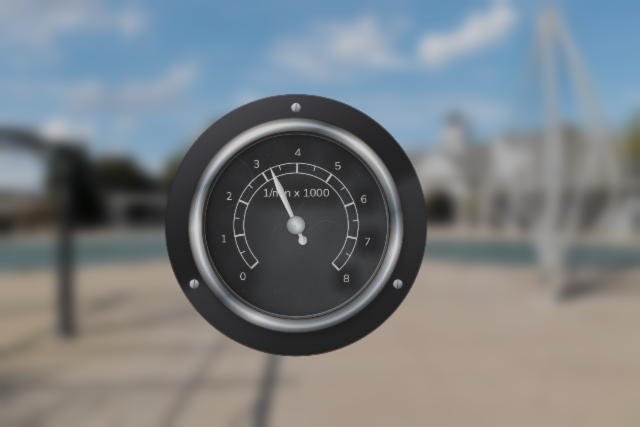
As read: 3250 rpm
